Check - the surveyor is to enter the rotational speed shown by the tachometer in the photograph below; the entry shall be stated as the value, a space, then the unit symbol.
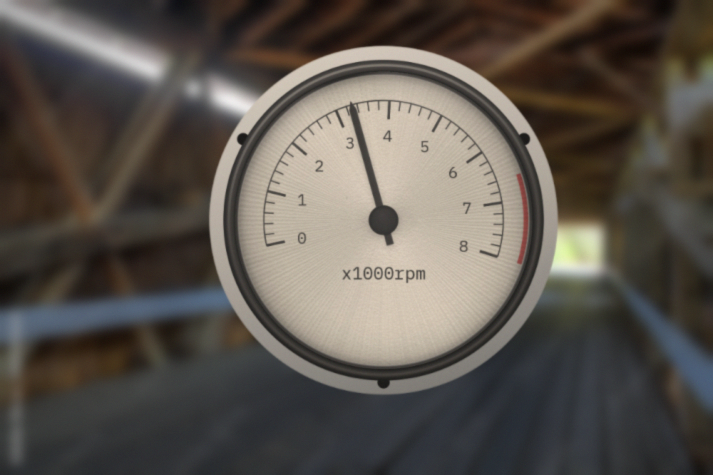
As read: 3300 rpm
